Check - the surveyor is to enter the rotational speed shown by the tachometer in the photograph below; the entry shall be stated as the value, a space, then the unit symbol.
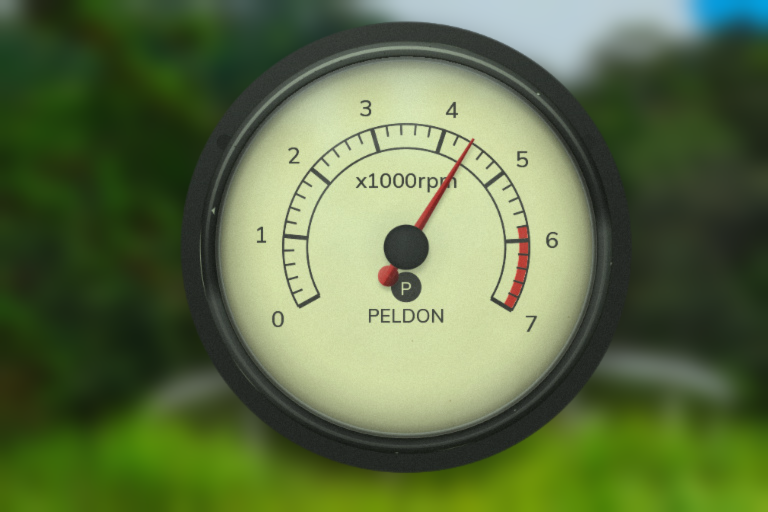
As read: 4400 rpm
